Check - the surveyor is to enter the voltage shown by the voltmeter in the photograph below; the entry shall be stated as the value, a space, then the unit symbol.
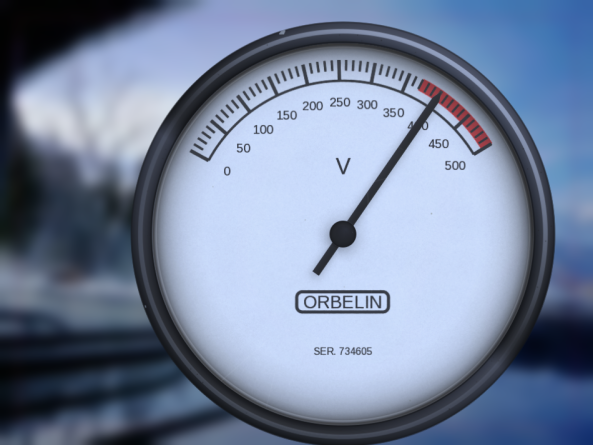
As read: 400 V
